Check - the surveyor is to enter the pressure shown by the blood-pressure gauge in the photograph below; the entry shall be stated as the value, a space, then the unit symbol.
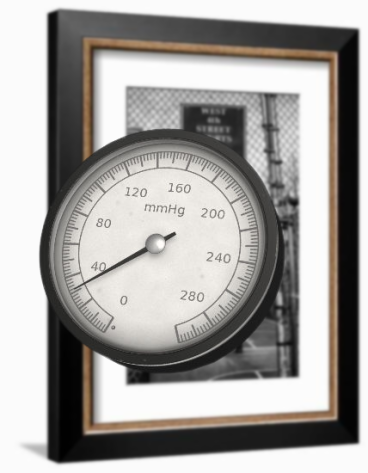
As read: 30 mmHg
